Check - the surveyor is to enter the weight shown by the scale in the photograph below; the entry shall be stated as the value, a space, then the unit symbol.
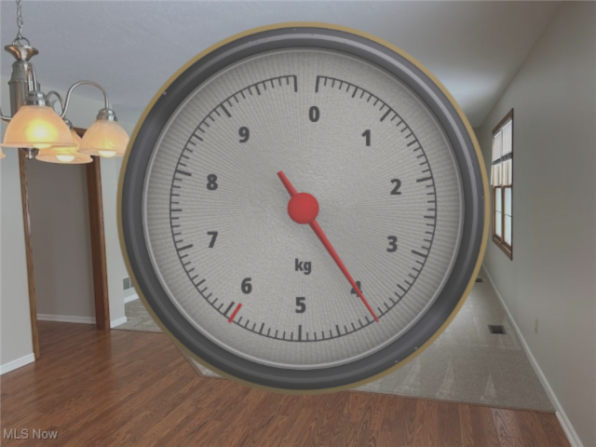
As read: 4 kg
